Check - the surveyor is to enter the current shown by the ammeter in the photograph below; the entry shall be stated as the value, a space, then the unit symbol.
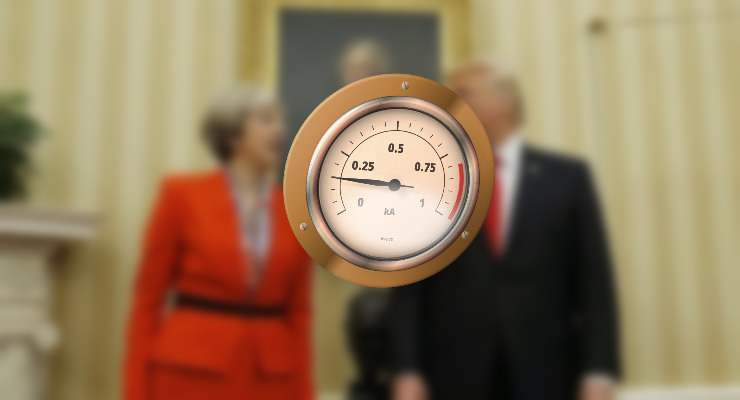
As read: 0.15 kA
